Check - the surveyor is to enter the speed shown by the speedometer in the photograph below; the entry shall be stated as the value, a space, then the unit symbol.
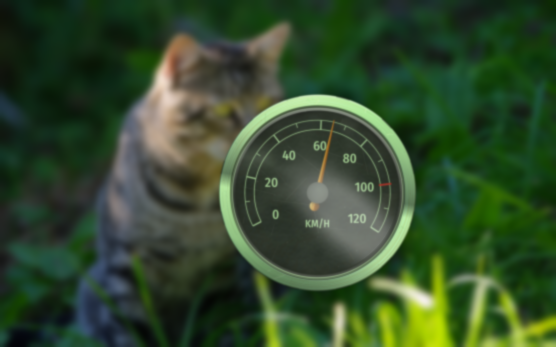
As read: 65 km/h
